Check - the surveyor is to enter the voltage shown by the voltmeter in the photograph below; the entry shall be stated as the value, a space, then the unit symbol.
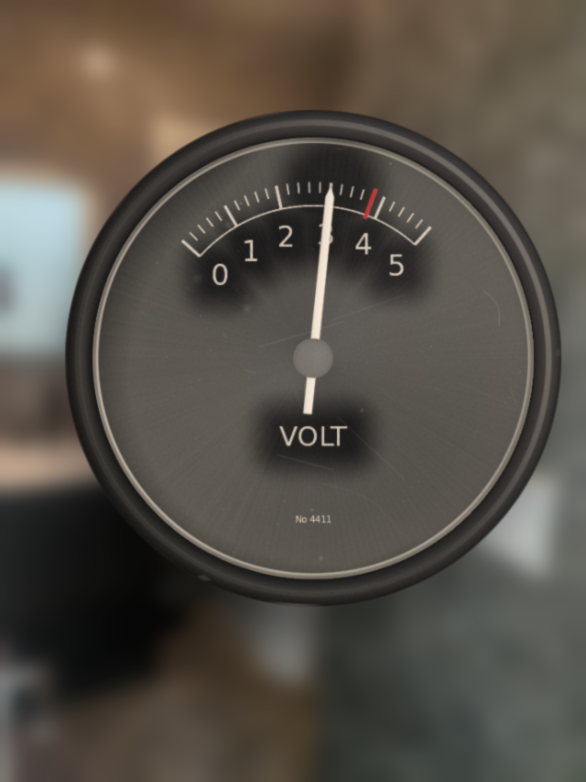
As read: 3 V
